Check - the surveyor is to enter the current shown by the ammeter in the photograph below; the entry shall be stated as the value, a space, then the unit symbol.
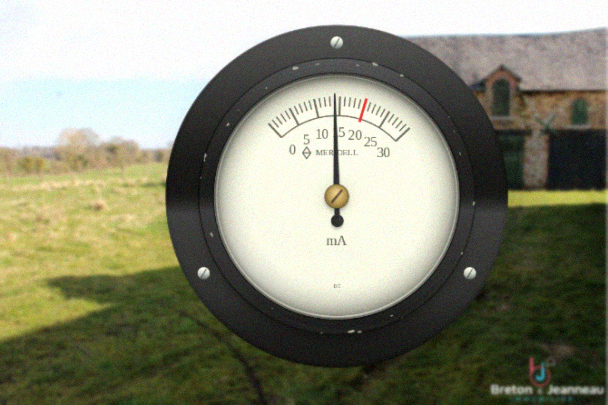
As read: 14 mA
